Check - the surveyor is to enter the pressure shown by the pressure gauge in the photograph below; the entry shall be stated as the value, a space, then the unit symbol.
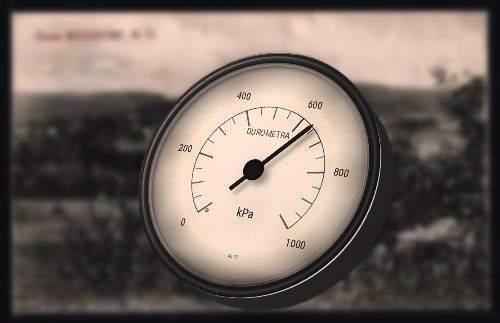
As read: 650 kPa
